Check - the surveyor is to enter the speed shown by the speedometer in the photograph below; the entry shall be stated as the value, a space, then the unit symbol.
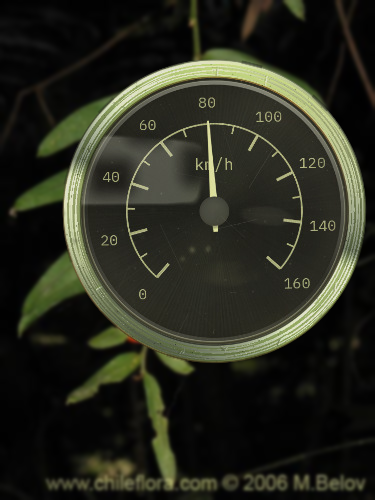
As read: 80 km/h
